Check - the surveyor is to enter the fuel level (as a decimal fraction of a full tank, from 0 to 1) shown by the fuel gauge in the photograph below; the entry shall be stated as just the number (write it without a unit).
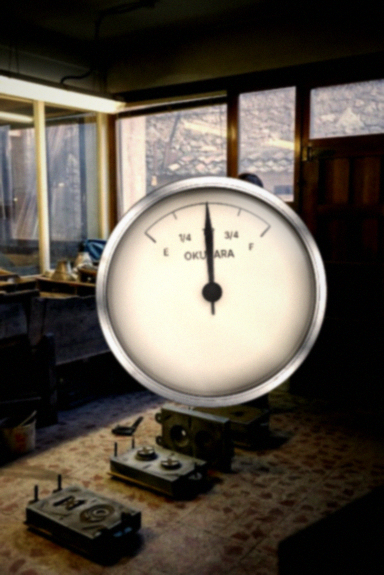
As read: 0.5
